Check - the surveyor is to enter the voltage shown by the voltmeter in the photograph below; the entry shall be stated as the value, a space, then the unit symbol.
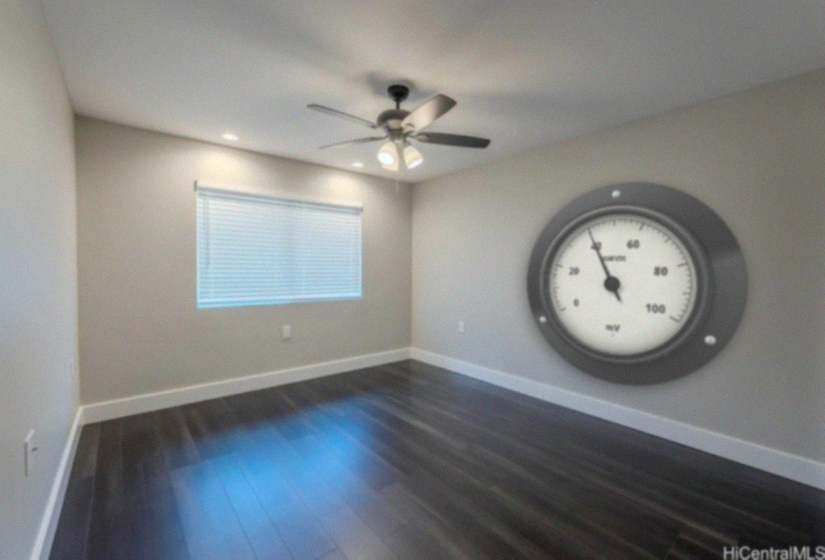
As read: 40 mV
